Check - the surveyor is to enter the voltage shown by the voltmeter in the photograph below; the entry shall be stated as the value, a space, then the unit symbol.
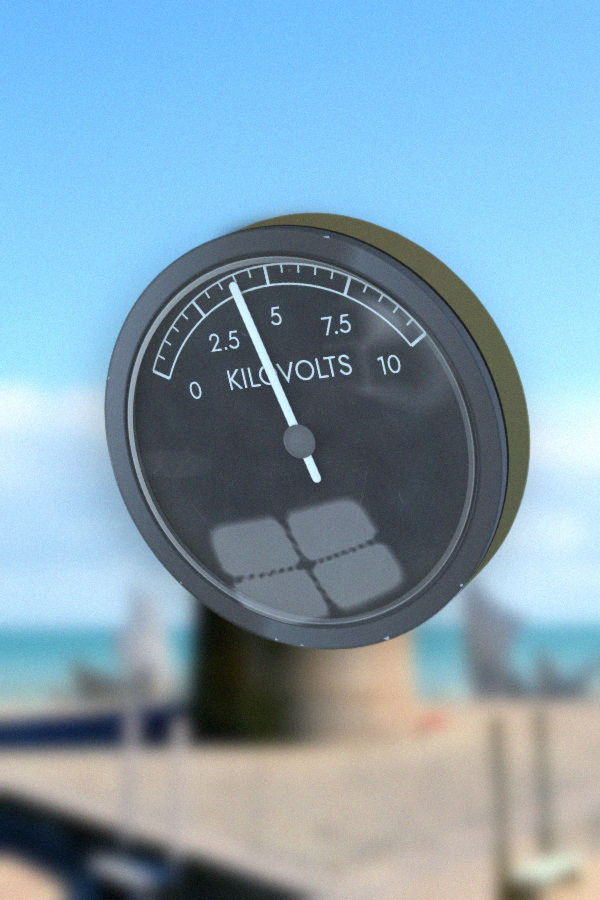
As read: 4 kV
